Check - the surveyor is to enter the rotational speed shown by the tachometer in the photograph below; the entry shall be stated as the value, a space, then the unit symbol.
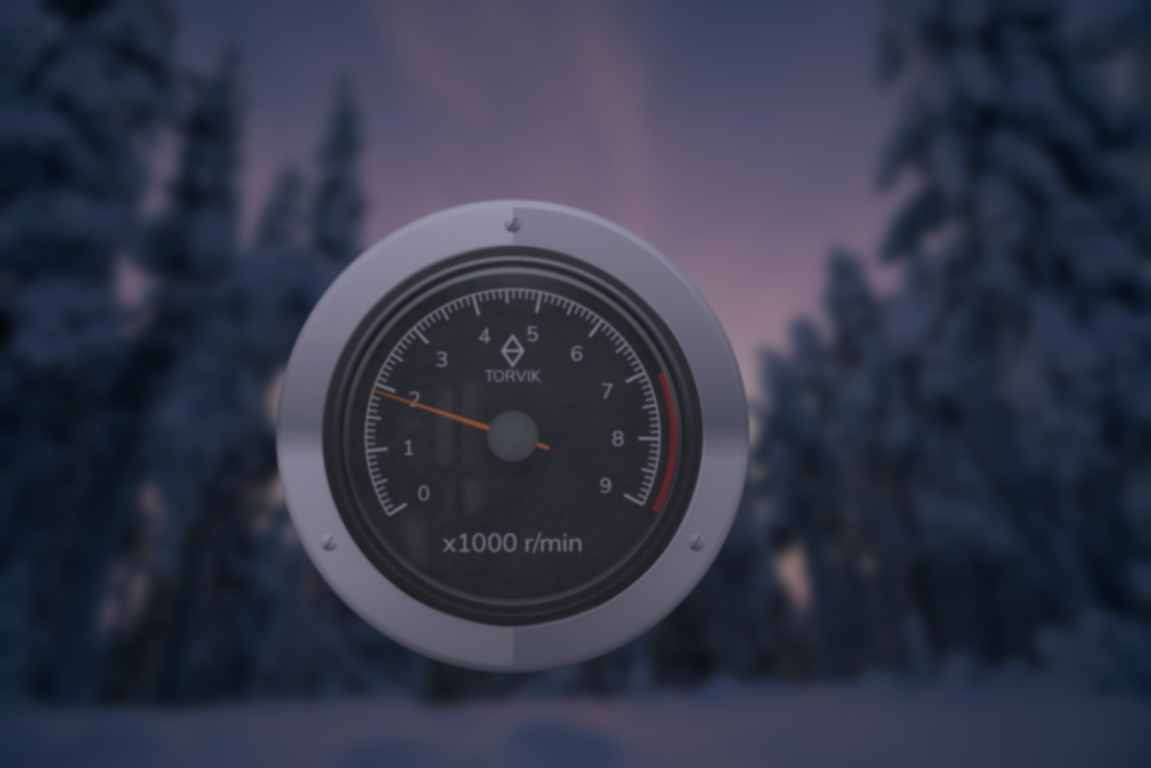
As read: 1900 rpm
